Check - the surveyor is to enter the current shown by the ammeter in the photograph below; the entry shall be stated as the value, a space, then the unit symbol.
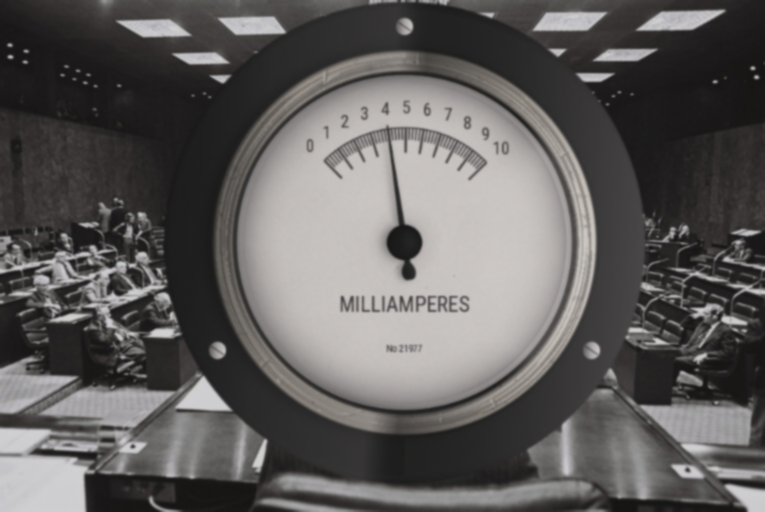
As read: 4 mA
